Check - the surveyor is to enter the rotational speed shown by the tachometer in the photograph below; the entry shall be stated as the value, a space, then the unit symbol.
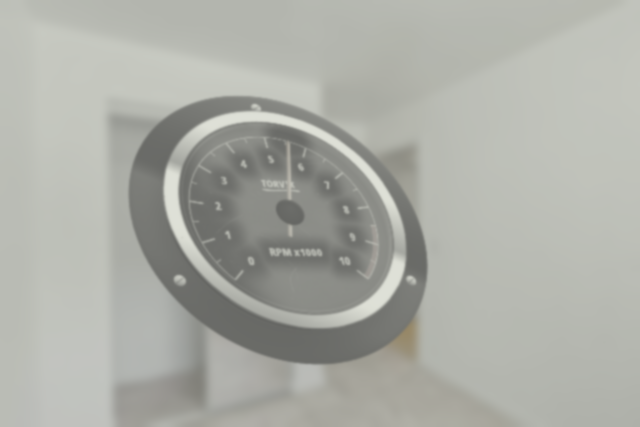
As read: 5500 rpm
